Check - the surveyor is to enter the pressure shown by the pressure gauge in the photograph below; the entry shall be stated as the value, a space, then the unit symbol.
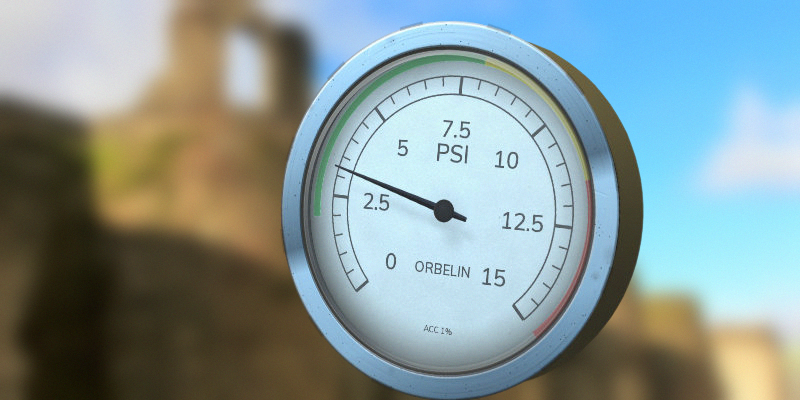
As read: 3.25 psi
